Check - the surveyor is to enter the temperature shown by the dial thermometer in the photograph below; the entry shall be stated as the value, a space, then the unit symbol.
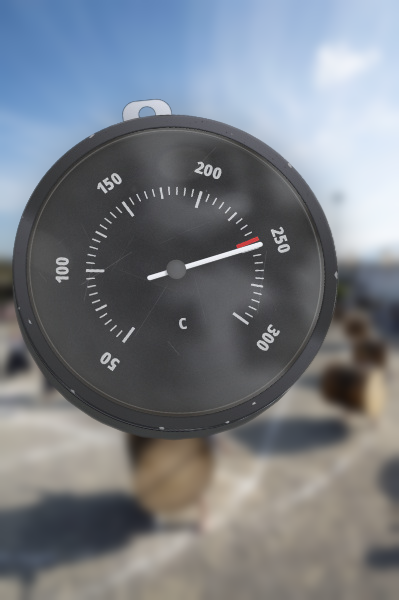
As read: 250 °C
